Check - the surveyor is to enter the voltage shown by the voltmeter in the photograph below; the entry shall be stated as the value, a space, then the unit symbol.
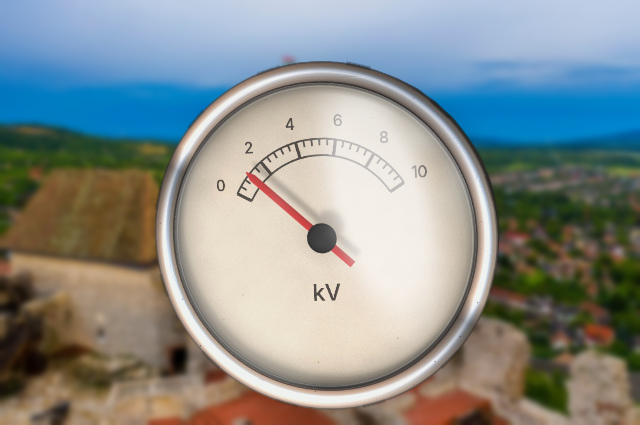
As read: 1.2 kV
